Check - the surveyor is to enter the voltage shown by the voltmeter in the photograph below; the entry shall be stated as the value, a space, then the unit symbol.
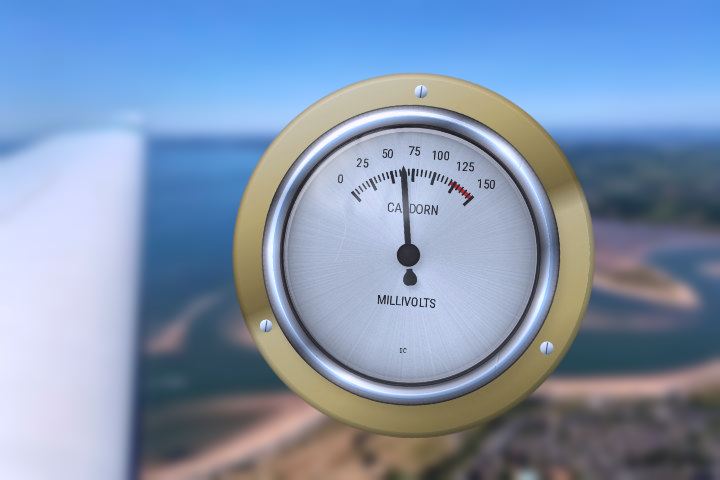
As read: 65 mV
